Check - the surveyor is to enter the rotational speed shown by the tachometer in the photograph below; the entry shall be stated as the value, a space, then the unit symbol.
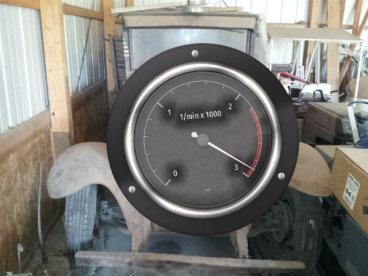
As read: 2900 rpm
